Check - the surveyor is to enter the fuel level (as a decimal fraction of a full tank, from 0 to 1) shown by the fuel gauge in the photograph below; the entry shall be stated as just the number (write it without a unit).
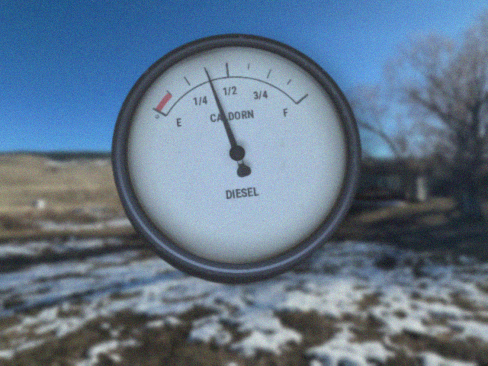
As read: 0.375
